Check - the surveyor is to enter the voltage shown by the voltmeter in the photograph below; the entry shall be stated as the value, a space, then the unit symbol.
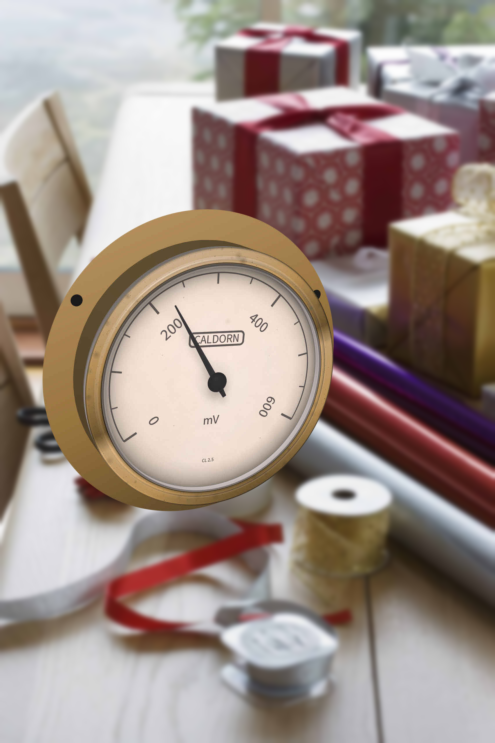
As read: 225 mV
